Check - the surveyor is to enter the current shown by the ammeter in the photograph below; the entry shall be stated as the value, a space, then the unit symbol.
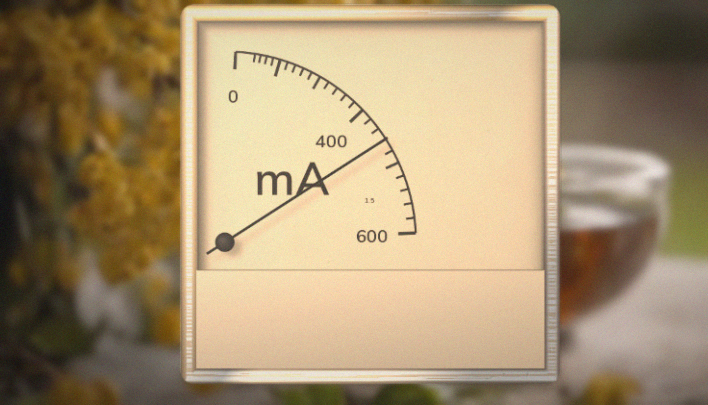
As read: 460 mA
